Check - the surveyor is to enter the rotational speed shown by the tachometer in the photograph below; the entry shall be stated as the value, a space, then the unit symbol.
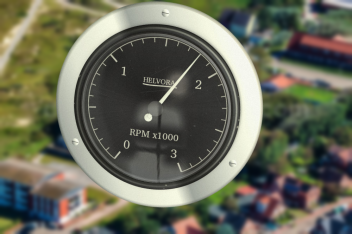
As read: 1800 rpm
